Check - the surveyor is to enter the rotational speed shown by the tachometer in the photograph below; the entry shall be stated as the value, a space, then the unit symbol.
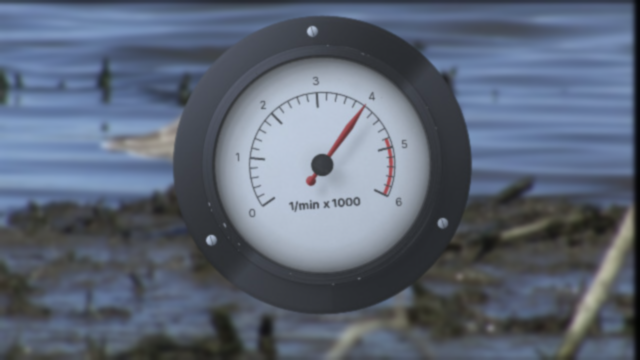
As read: 4000 rpm
